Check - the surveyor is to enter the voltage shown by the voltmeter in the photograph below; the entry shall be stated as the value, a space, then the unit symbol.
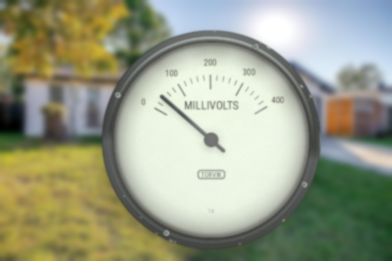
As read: 40 mV
